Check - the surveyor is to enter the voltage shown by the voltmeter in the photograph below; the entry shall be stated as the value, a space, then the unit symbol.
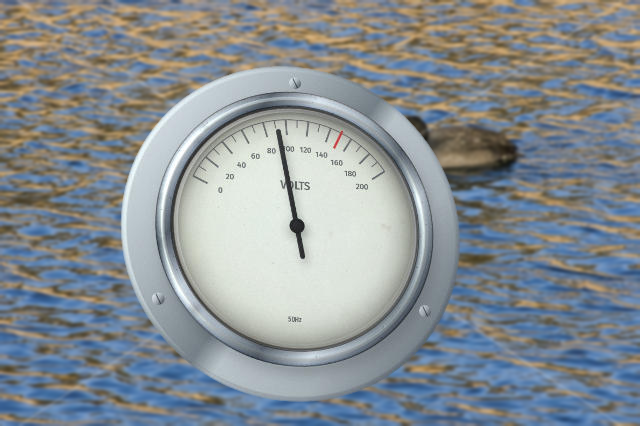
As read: 90 V
